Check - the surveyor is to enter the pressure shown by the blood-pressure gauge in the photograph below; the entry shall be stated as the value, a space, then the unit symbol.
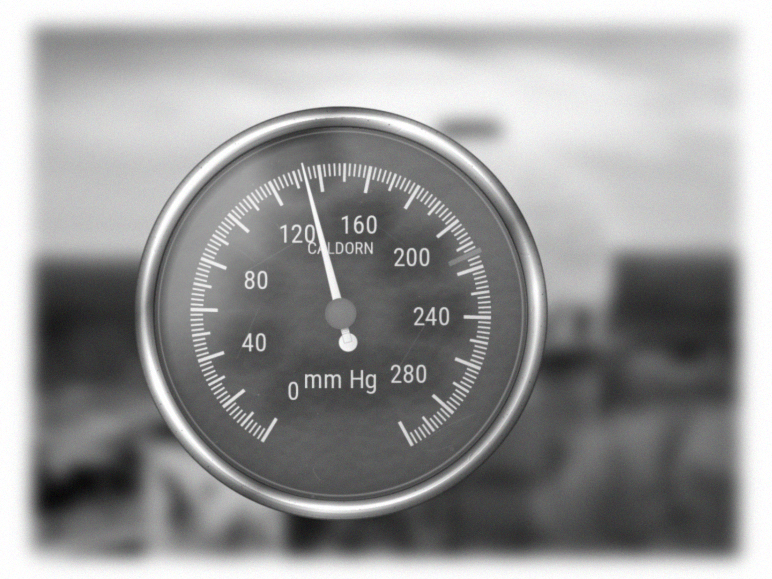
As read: 134 mmHg
